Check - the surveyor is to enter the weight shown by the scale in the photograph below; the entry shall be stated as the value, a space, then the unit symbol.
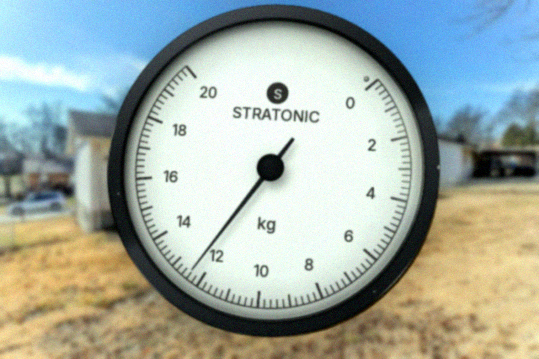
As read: 12.4 kg
